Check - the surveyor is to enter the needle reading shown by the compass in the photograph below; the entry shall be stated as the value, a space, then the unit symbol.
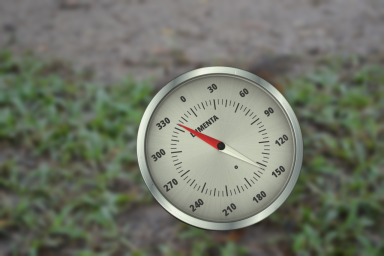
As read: 335 °
